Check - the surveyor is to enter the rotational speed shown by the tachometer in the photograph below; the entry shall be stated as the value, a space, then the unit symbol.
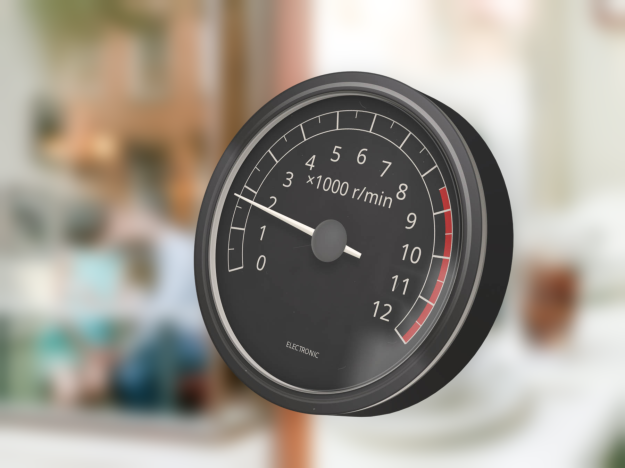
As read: 1750 rpm
